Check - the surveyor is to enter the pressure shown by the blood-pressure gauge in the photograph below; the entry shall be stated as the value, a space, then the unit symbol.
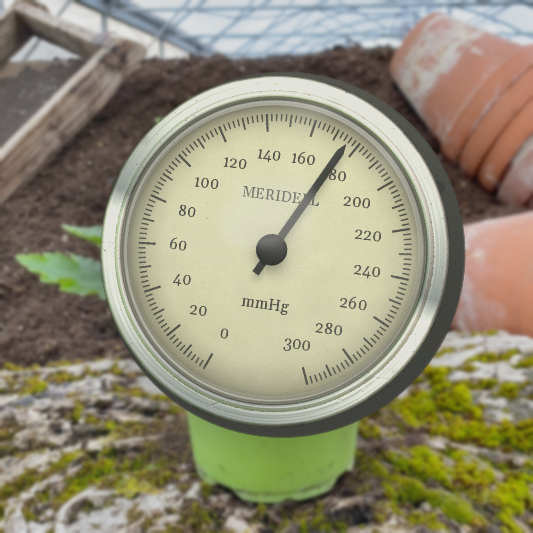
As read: 176 mmHg
